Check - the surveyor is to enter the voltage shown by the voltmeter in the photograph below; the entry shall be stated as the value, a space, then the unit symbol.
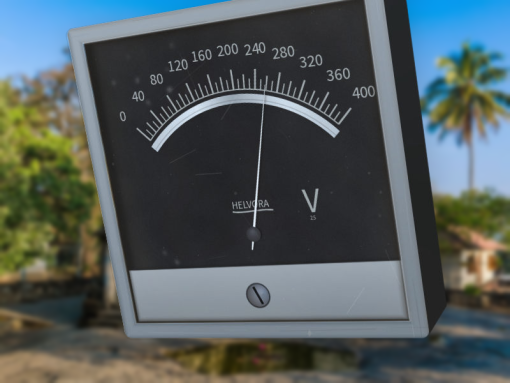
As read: 260 V
